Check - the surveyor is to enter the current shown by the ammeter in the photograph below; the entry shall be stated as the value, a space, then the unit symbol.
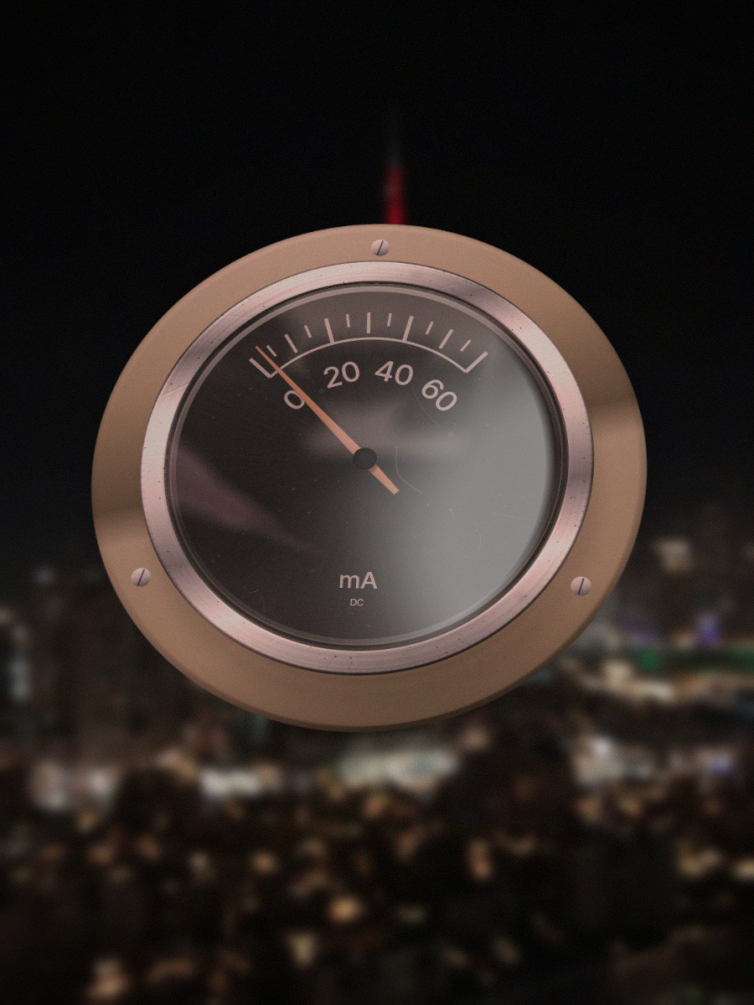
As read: 2.5 mA
